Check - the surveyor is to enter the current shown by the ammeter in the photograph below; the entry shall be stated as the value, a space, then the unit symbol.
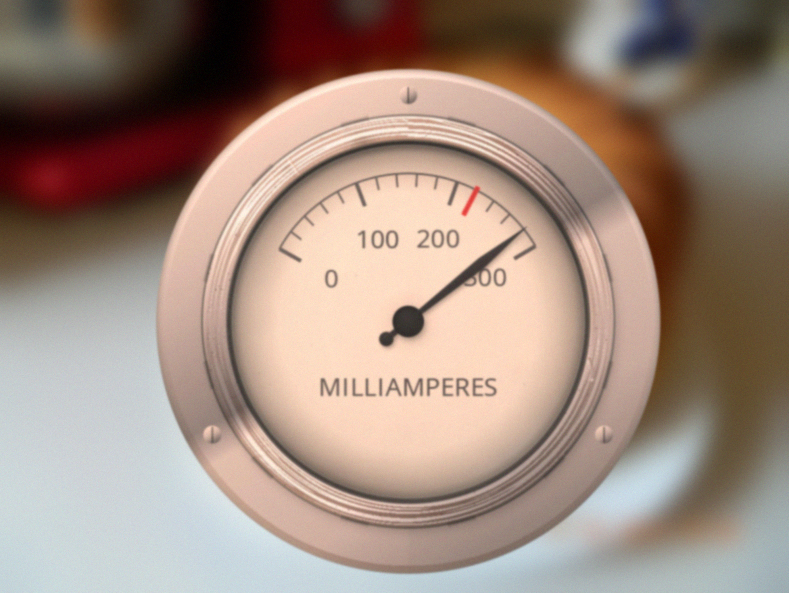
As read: 280 mA
